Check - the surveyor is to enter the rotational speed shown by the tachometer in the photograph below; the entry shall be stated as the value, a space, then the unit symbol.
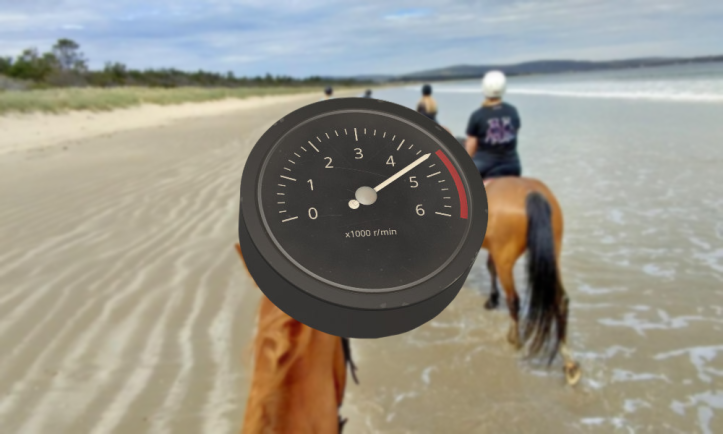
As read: 4600 rpm
